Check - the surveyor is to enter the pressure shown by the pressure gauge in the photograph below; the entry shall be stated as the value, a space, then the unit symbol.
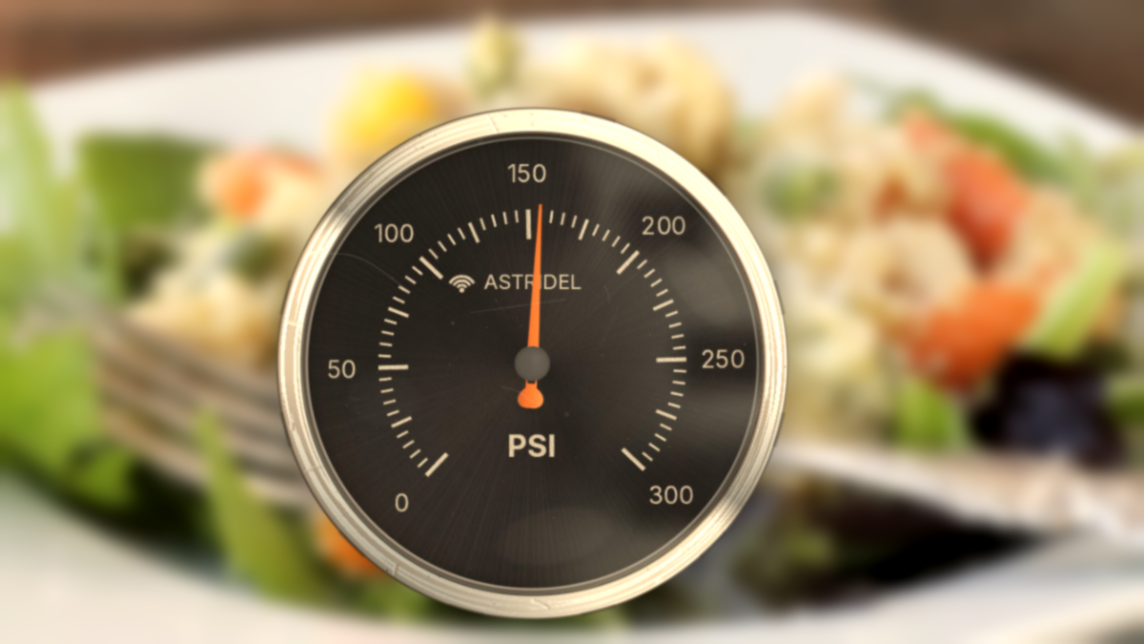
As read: 155 psi
